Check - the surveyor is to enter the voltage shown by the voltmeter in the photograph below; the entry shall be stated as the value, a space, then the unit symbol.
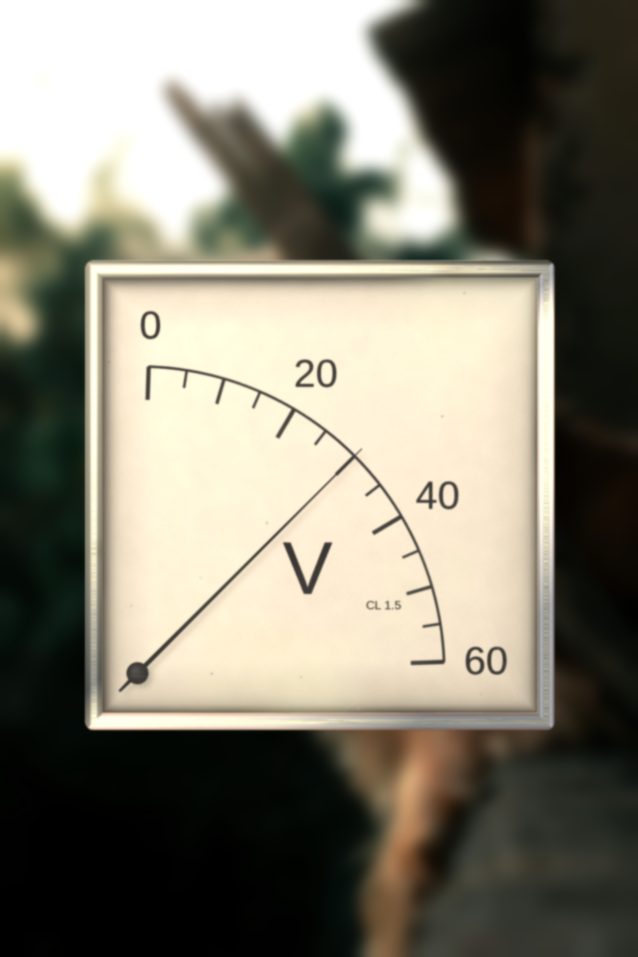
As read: 30 V
